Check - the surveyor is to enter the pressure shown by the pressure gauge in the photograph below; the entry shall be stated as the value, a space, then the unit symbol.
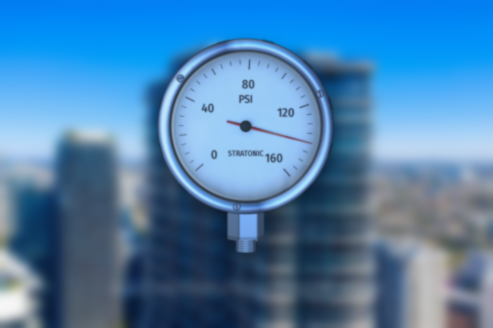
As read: 140 psi
